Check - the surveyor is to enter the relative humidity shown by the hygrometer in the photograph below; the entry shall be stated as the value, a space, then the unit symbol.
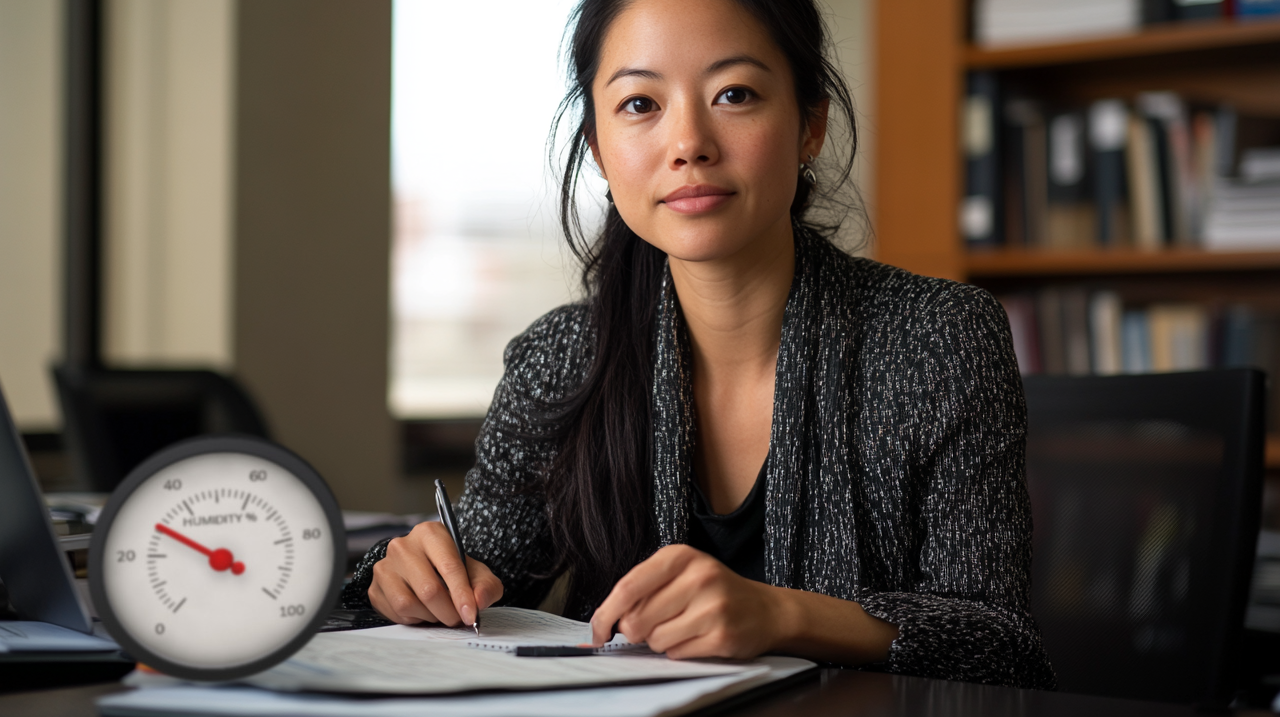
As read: 30 %
